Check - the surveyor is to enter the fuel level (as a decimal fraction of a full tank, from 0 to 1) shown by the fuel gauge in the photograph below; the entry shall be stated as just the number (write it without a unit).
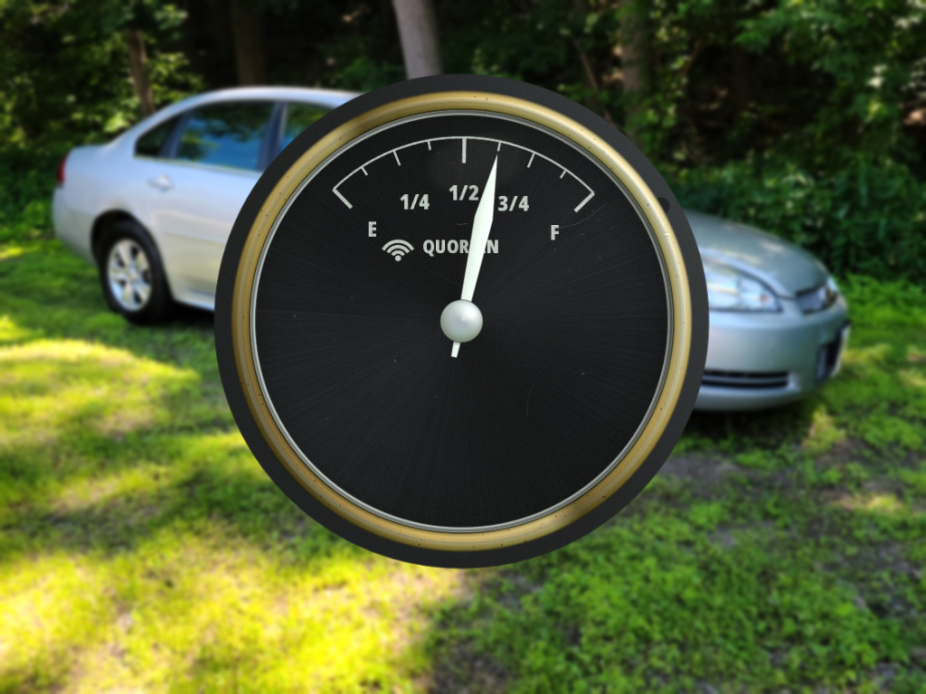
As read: 0.625
